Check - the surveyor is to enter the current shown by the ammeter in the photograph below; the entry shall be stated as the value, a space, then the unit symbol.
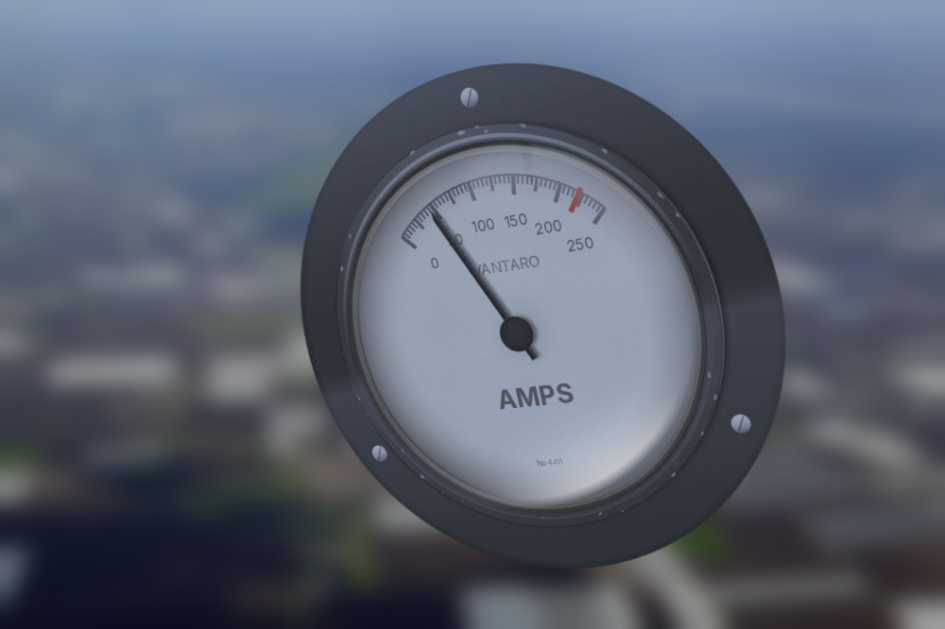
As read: 50 A
